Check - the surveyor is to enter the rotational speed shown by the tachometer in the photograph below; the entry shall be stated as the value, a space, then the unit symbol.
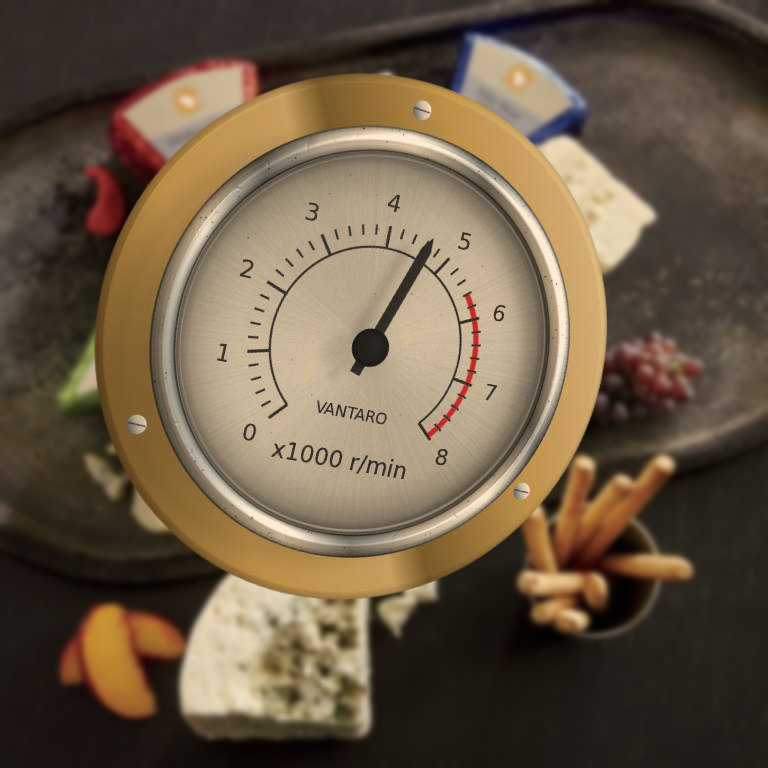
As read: 4600 rpm
